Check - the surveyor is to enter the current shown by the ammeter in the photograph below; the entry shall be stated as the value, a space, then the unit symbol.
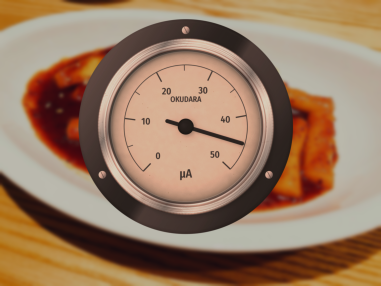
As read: 45 µA
